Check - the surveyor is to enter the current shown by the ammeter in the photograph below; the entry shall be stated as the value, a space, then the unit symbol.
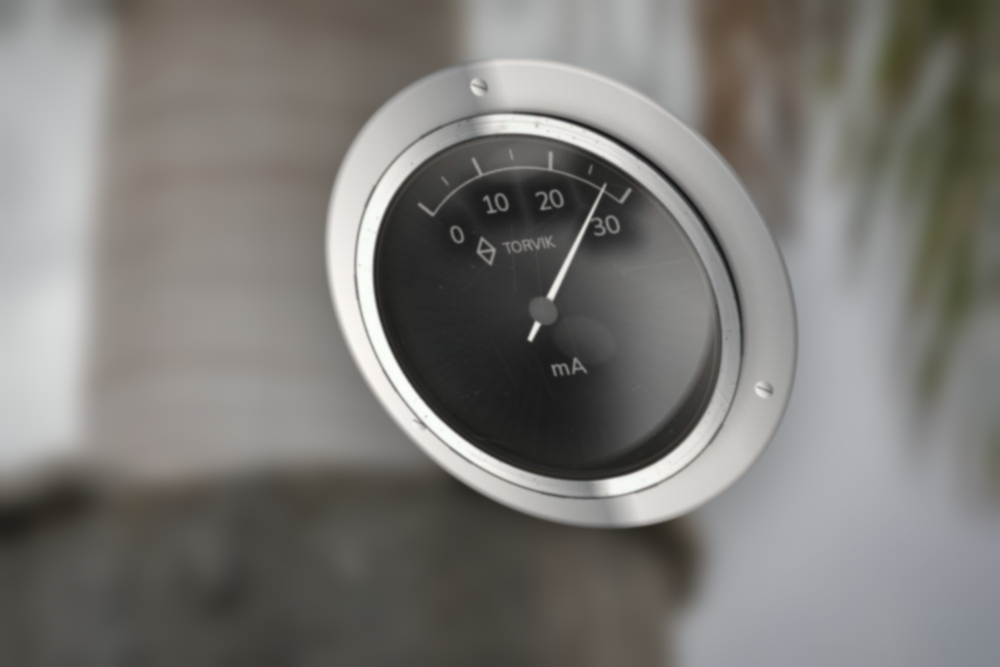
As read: 27.5 mA
